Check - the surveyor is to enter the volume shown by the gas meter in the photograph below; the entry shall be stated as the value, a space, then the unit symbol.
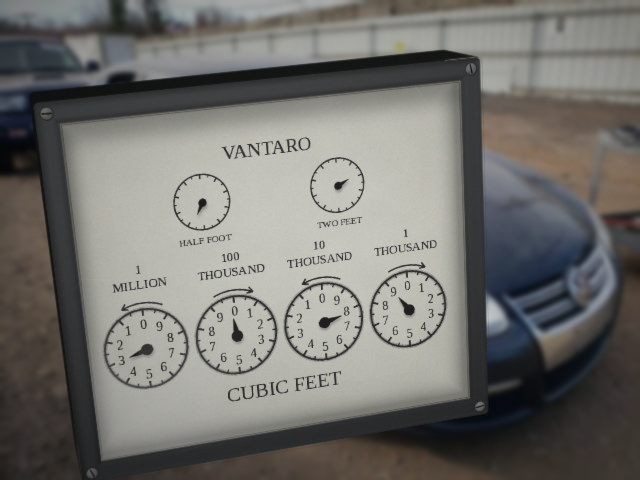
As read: 297900 ft³
